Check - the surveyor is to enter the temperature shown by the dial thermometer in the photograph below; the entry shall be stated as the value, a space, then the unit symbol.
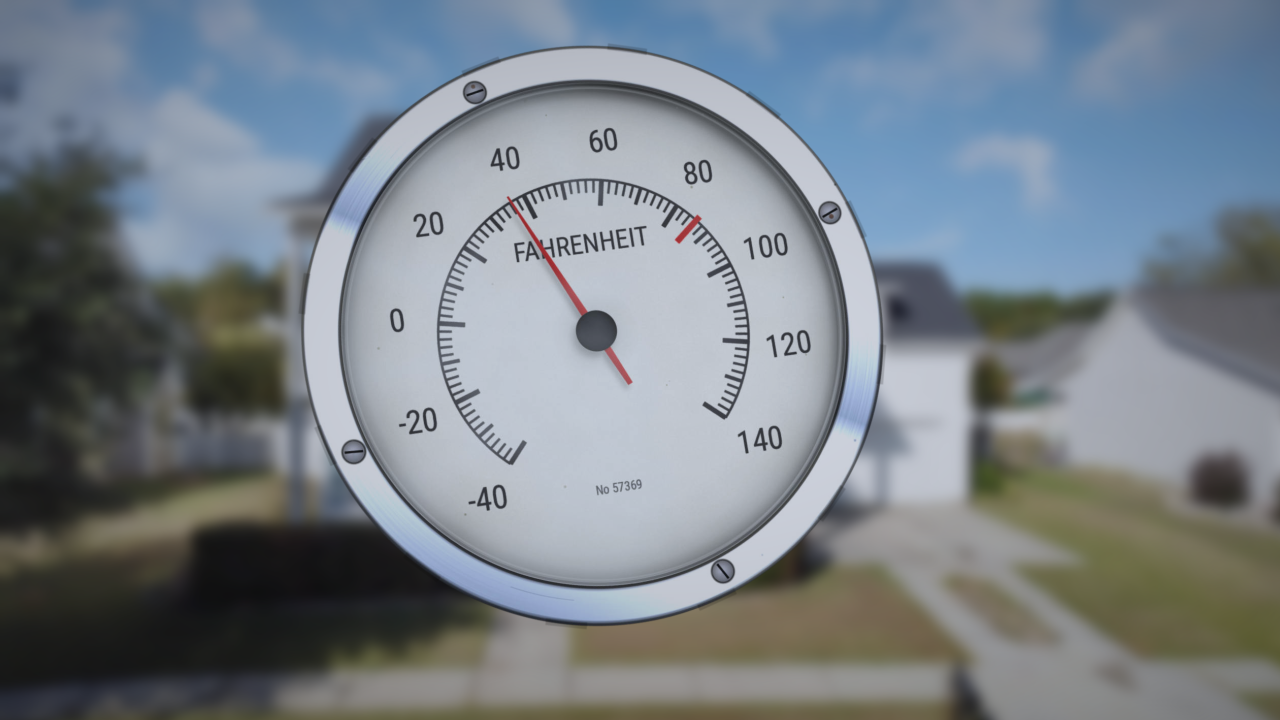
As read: 36 °F
